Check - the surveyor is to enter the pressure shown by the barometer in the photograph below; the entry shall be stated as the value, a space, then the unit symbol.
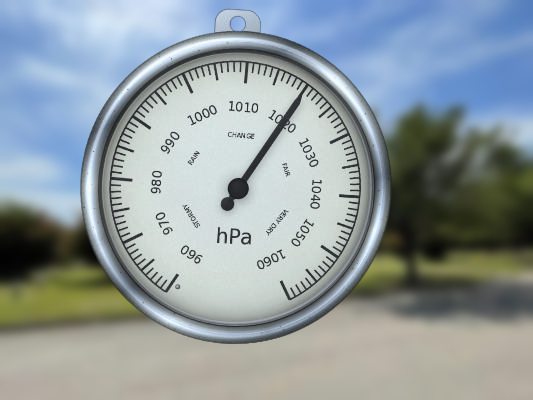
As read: 1020 hPa
